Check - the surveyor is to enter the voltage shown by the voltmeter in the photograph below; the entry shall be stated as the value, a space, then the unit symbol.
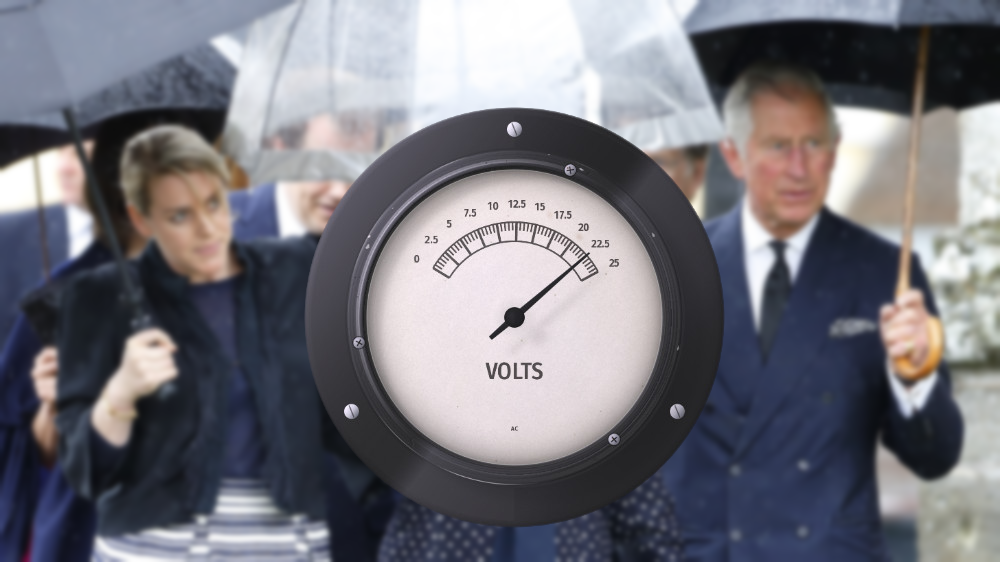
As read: 22.5 V
